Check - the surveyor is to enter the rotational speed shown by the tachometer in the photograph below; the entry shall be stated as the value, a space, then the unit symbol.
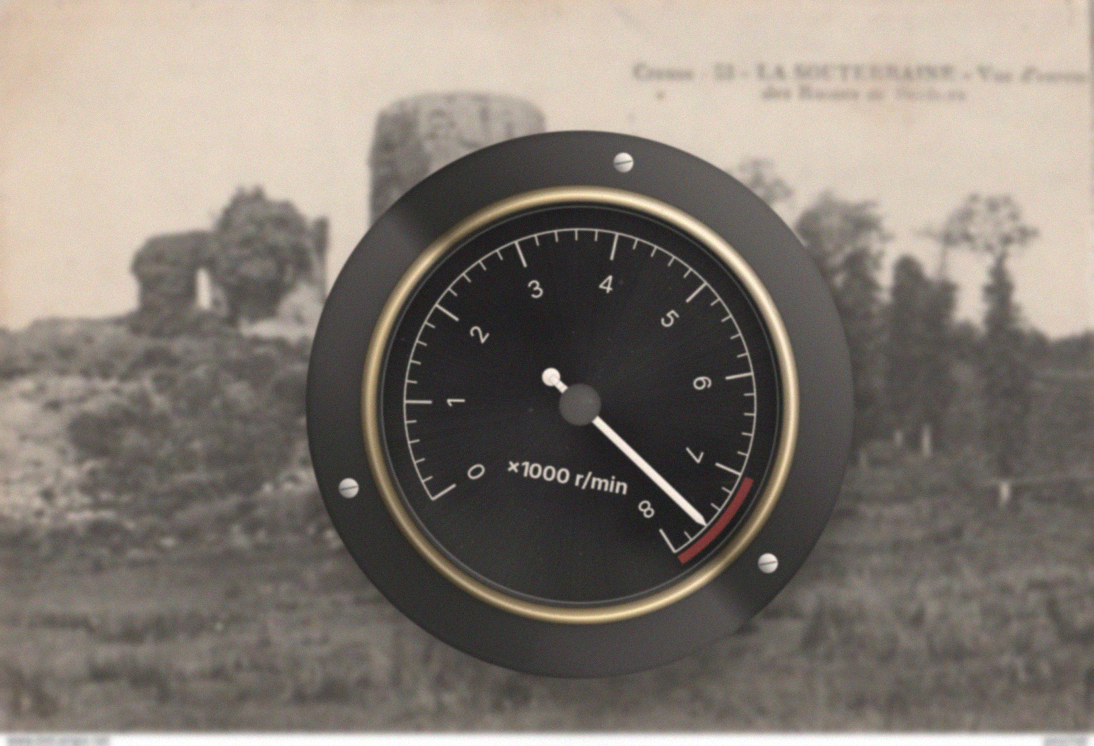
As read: 7600 rpm
